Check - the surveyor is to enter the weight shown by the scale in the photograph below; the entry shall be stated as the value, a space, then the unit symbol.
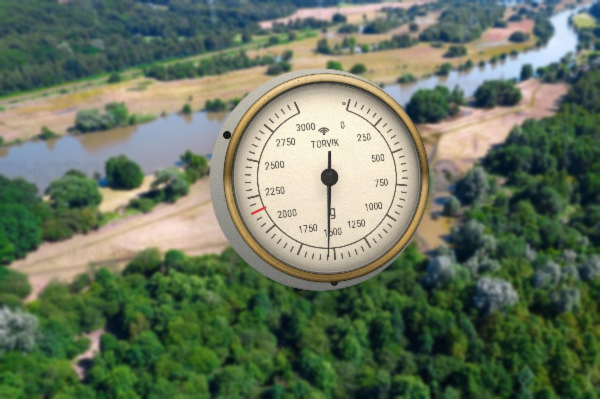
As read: 1550 g
